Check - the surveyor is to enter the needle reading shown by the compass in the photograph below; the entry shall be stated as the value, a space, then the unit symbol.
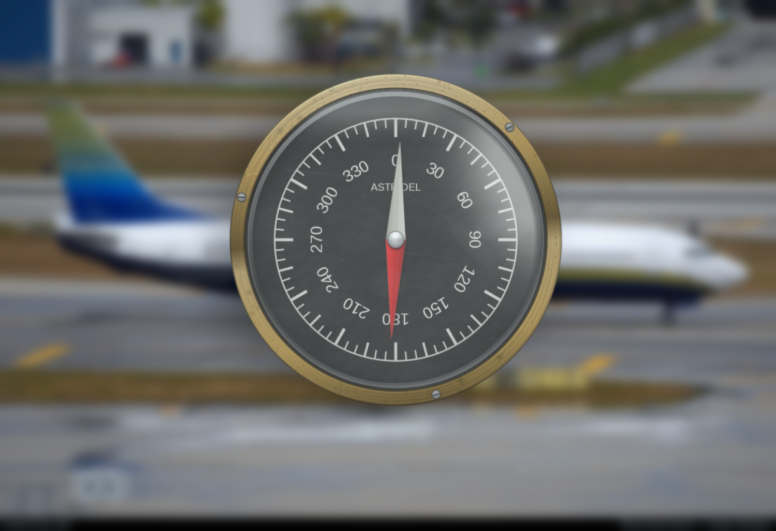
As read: 182.5 °
